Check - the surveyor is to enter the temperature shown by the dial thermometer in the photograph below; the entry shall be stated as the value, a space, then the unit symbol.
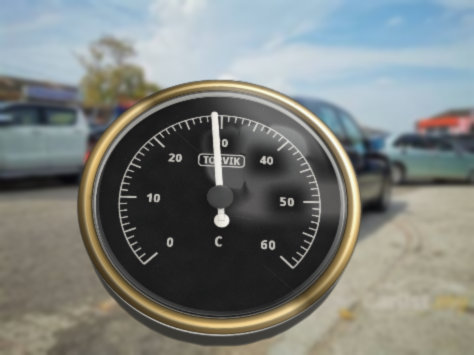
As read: 29 °C
